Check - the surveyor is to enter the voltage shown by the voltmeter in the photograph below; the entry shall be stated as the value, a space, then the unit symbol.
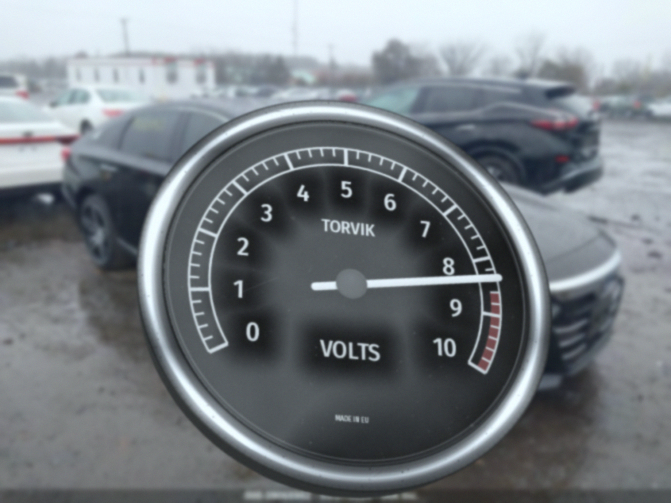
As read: 8.4 V
